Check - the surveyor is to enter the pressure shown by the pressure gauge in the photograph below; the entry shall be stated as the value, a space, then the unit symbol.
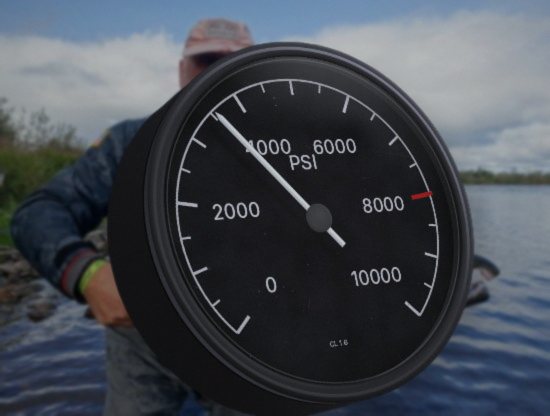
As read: 3500 psi
